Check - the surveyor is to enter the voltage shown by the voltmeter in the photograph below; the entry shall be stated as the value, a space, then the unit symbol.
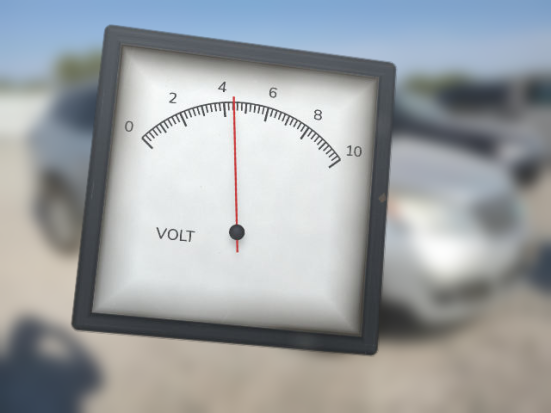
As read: 4.4 V
